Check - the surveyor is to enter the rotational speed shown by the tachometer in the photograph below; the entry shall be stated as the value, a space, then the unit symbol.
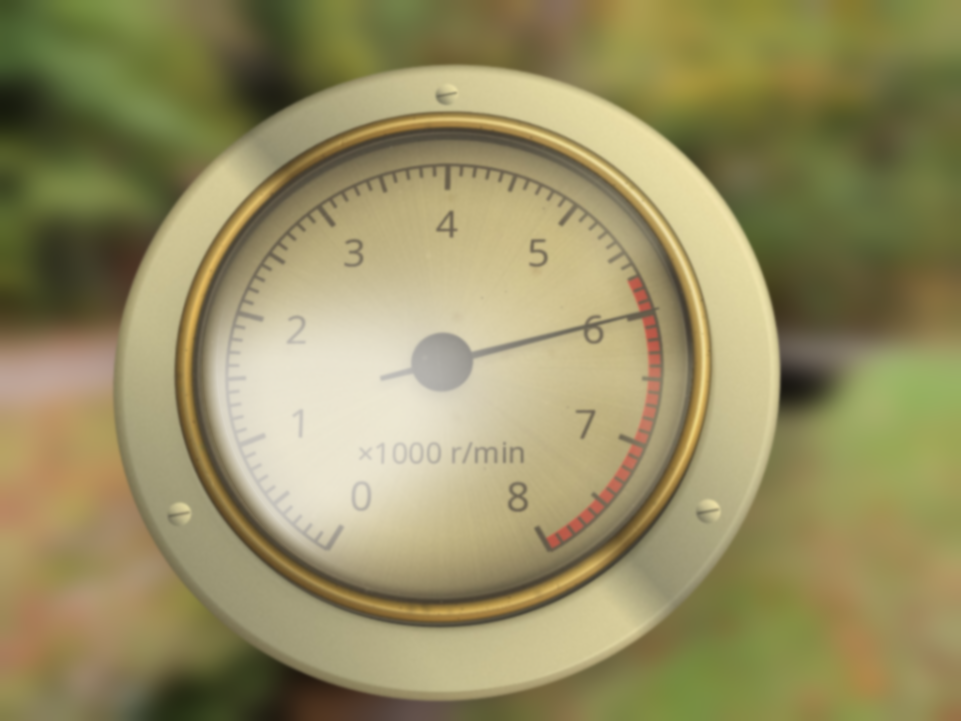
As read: 6000 rpm
